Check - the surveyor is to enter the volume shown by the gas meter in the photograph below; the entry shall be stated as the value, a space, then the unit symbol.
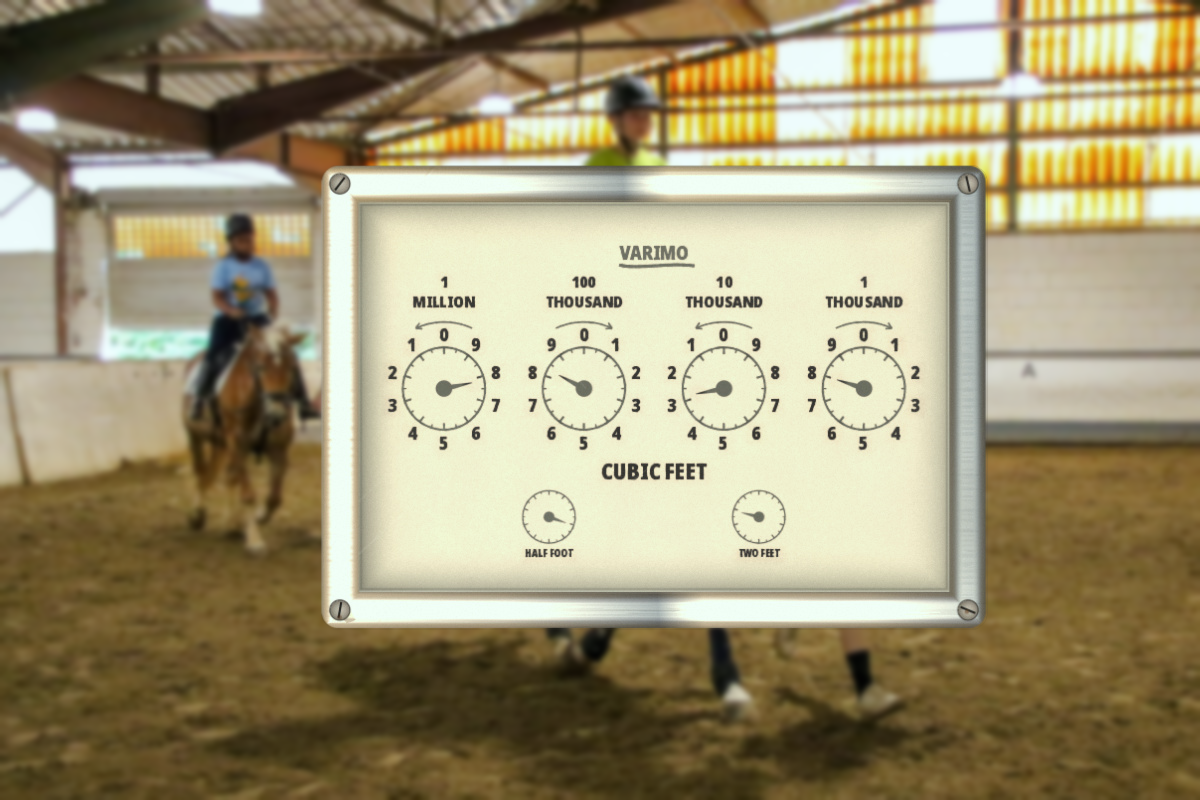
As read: 782800 ft³
